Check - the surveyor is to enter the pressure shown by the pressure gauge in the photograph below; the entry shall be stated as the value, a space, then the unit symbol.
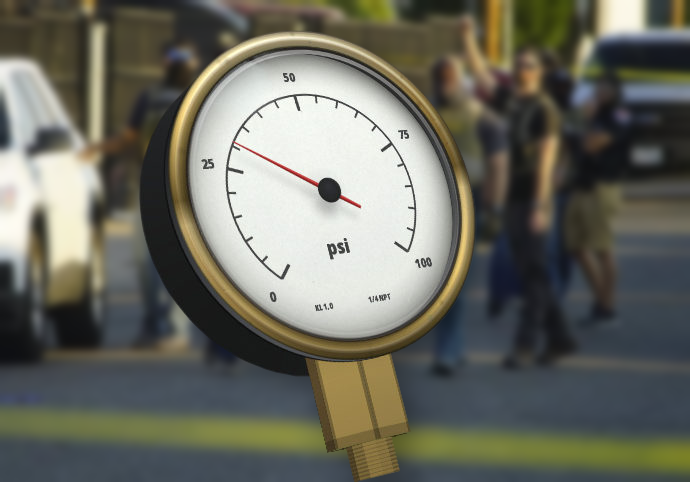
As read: 30 psi
